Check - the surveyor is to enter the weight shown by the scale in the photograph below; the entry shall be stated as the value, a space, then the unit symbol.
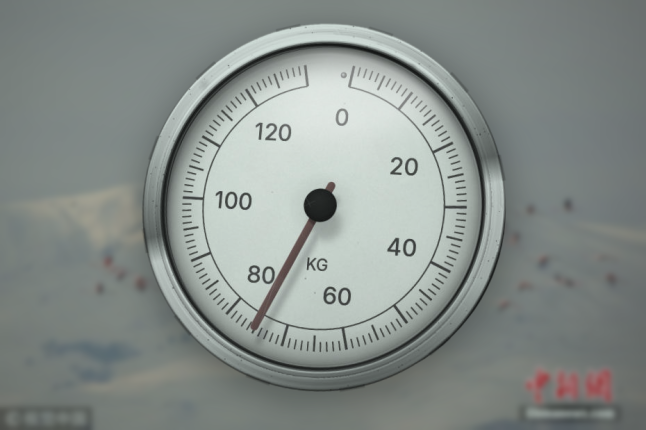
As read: 75 kg
